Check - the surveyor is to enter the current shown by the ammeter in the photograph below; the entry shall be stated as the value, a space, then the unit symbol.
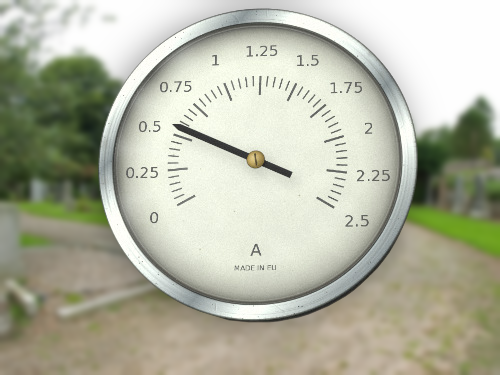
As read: 0.55 A
